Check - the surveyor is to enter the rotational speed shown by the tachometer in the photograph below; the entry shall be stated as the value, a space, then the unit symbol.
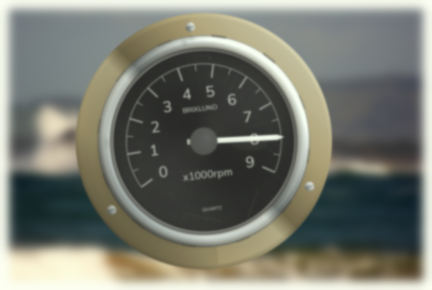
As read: 8000 rpm
